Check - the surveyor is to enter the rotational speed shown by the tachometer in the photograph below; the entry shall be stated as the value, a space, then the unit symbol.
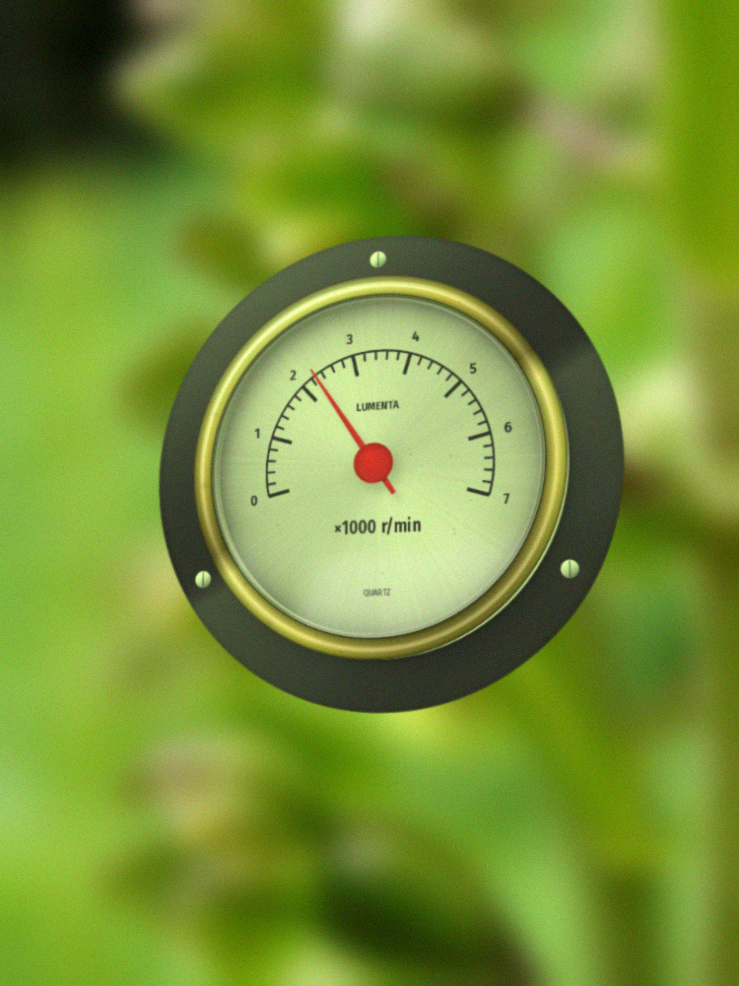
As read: 2300 rpm
